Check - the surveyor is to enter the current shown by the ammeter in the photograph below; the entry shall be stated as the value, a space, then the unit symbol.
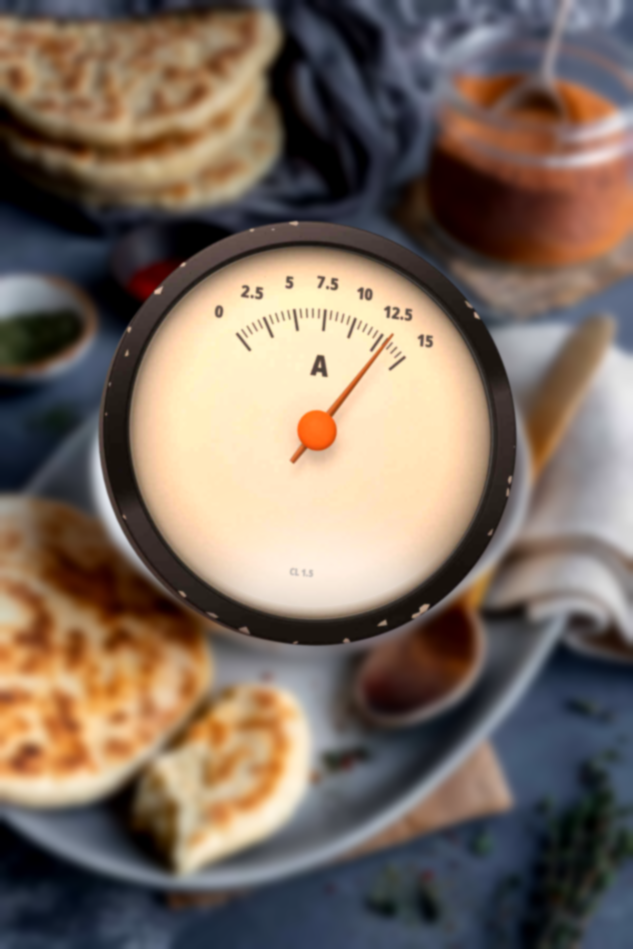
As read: 13 A
